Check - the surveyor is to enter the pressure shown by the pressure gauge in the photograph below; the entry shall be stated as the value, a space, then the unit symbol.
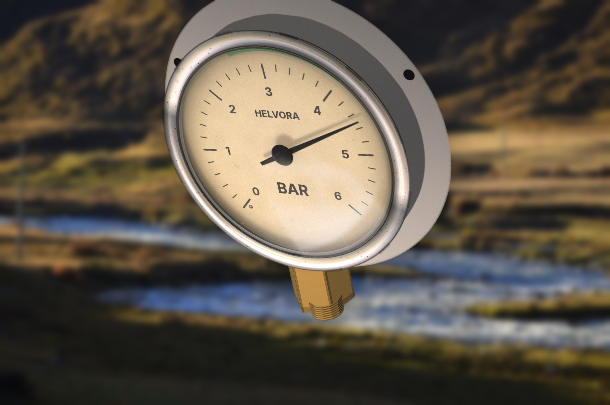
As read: 4.5 bar
